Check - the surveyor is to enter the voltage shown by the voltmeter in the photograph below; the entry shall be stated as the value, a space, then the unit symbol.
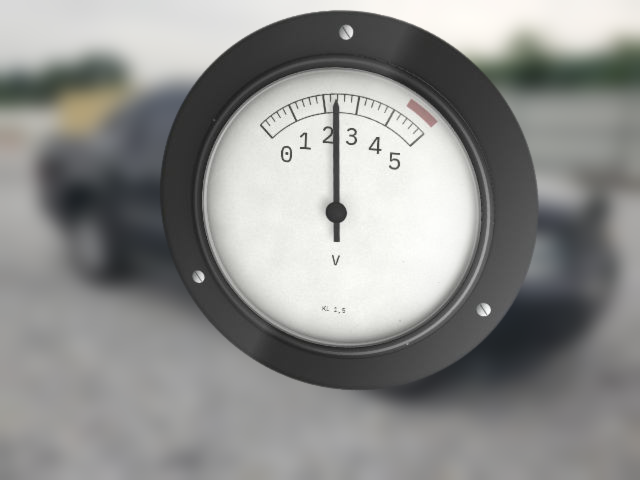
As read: 2.4 V
